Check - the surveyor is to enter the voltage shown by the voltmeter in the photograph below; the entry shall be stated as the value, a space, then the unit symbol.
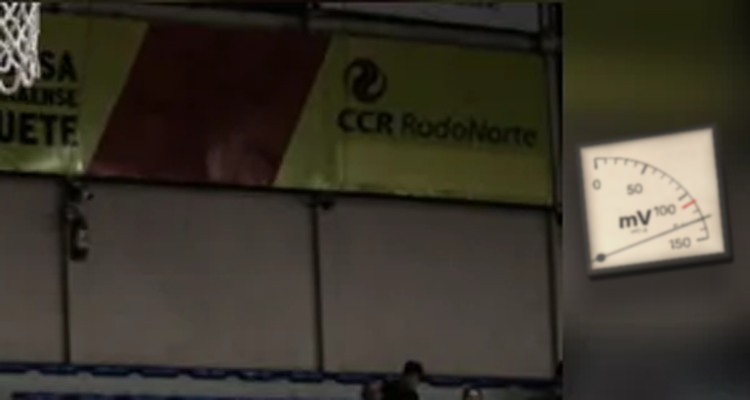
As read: 130 mV
